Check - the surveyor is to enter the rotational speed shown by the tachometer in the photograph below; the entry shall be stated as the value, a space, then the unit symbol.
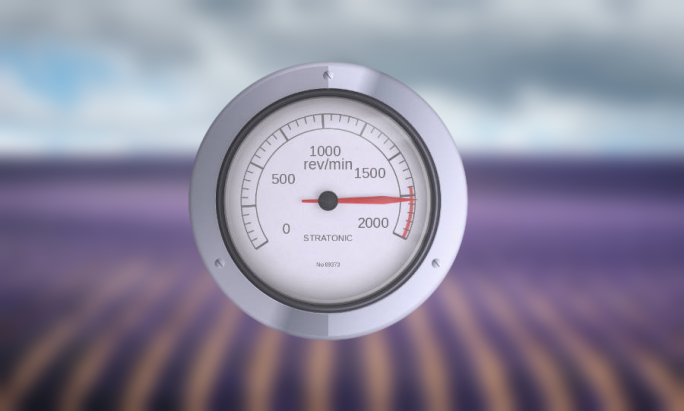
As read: 1775 rpm
